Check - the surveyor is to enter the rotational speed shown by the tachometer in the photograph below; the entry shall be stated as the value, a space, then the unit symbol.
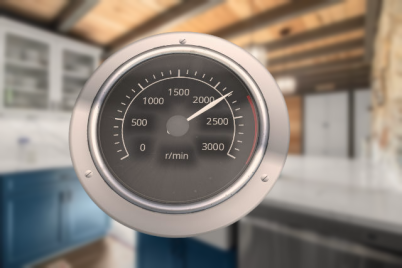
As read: 2200 rpm
